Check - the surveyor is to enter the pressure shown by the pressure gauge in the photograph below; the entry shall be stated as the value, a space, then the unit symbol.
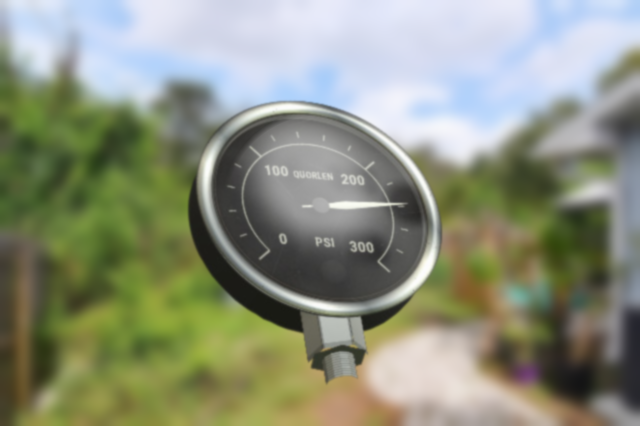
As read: 240 psi
